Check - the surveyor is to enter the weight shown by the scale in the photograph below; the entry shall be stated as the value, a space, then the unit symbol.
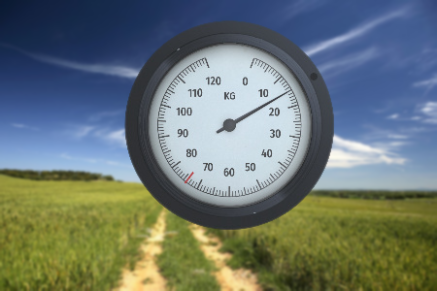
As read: 15 kg
